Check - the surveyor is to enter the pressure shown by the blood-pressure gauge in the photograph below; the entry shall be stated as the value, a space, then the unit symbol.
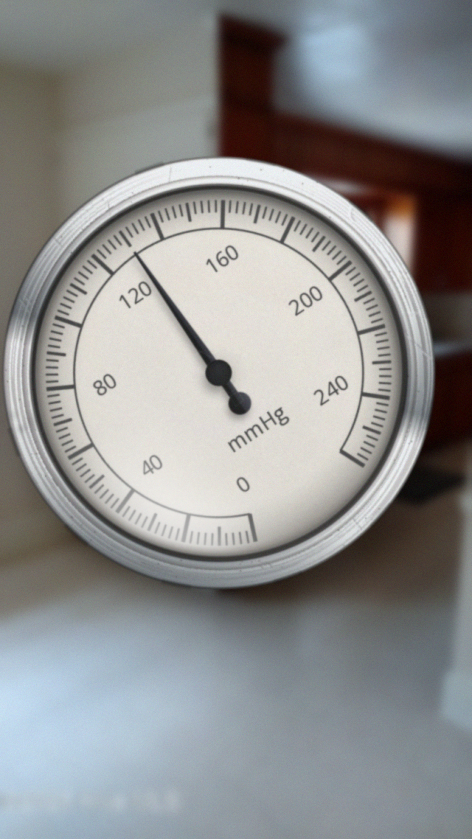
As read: 130 mmHg
